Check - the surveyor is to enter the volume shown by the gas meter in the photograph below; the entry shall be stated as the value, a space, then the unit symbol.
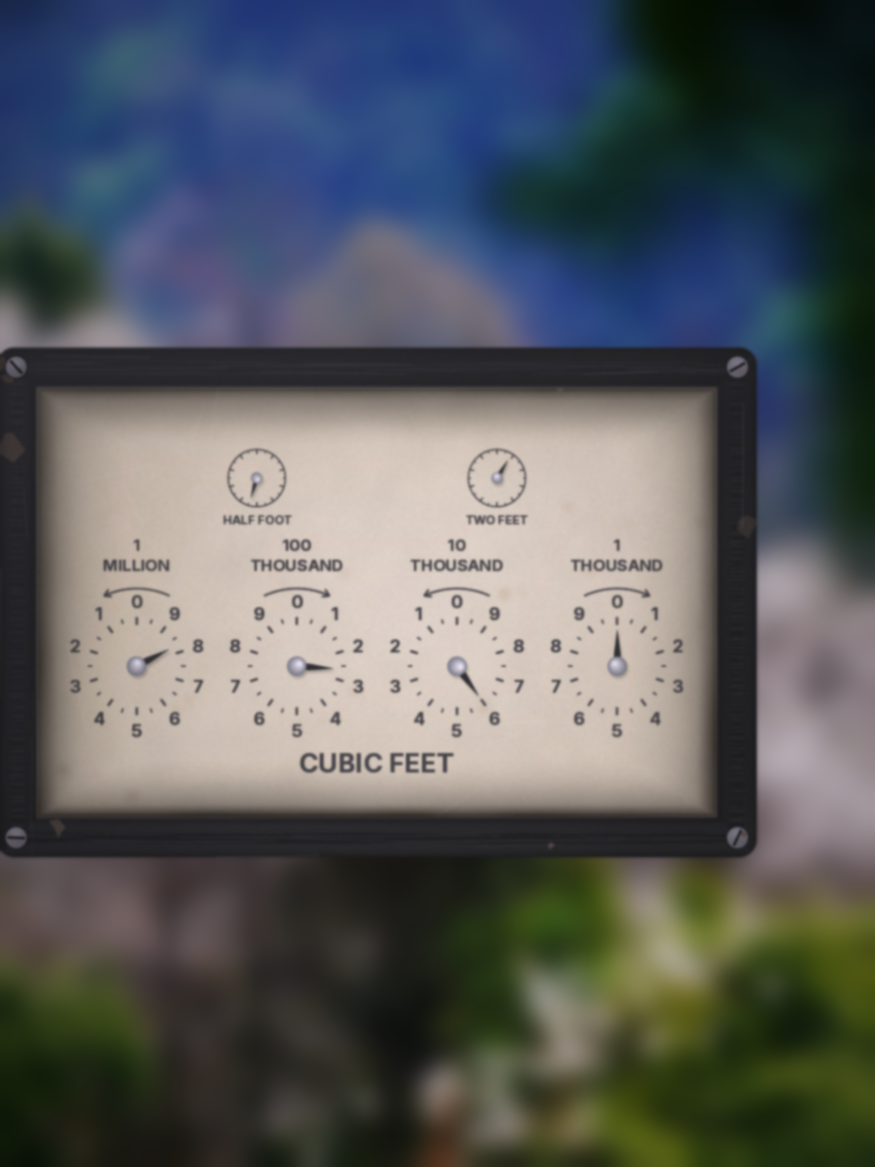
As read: 826000 ft³
